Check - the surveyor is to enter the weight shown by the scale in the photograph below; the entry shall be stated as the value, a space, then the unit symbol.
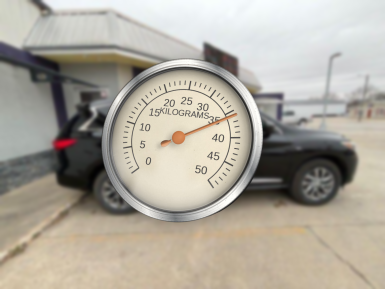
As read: 36 kg
